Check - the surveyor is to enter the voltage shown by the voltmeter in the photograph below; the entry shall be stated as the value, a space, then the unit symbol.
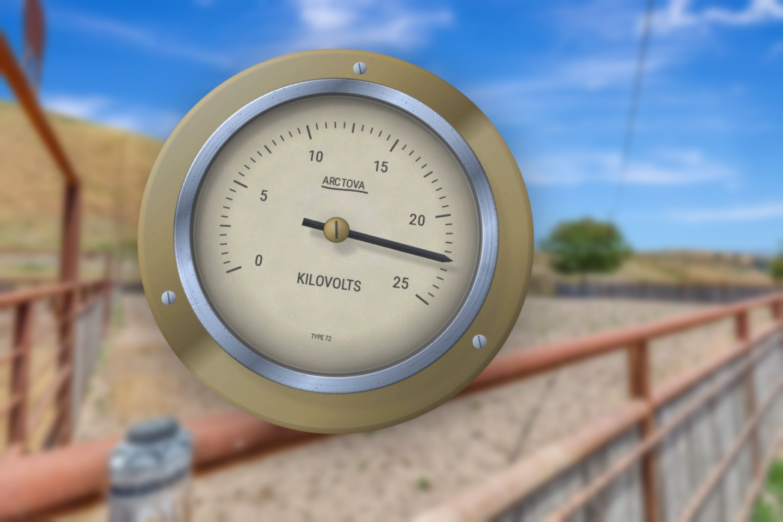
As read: 22.5 kV
